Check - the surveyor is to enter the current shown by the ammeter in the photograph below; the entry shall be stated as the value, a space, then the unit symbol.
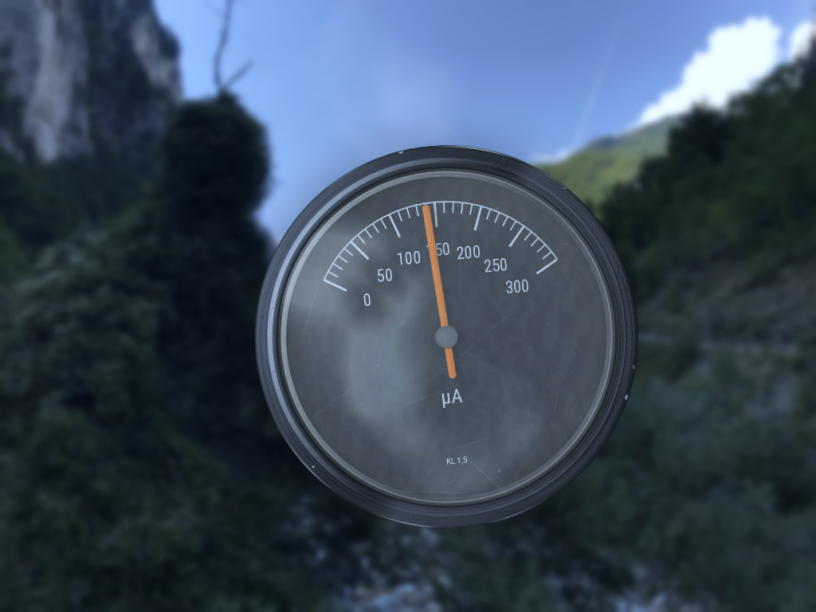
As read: 140 µA
